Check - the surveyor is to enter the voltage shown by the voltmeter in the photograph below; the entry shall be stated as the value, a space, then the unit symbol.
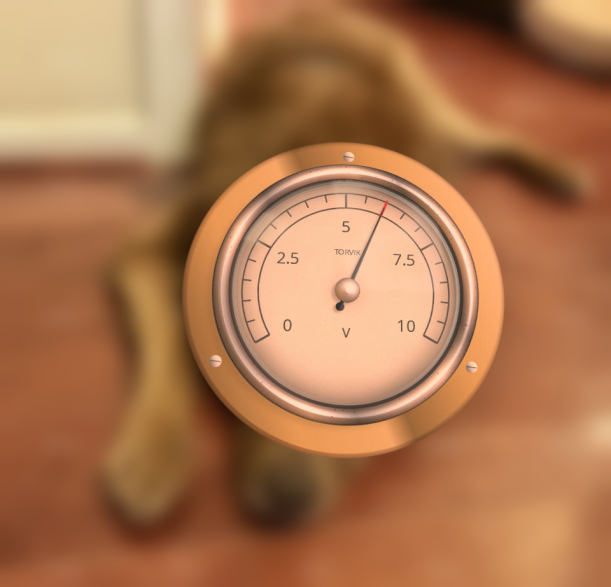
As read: 6 V
